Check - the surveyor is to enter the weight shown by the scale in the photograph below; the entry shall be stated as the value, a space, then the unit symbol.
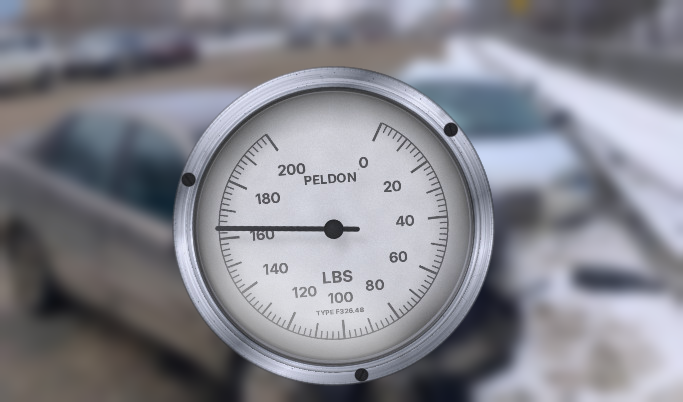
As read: 164 lb
